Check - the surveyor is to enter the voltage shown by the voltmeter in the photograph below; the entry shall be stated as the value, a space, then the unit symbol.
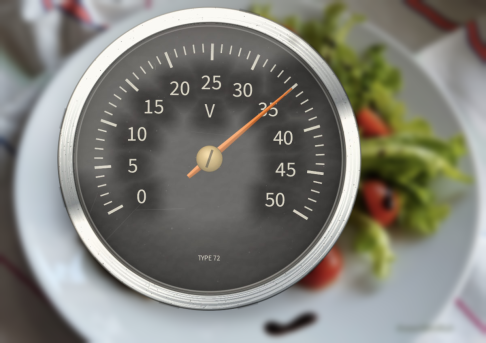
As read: 35 V
